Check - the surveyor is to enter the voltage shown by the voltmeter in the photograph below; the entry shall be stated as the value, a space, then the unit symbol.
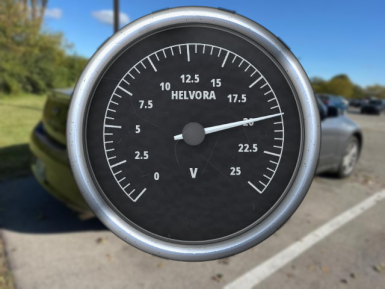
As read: 20 V
